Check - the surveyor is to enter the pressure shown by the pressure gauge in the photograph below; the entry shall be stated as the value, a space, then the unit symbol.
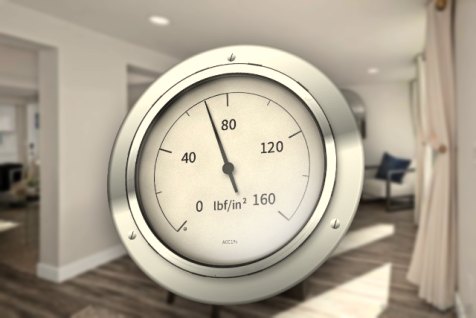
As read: 70 psi
